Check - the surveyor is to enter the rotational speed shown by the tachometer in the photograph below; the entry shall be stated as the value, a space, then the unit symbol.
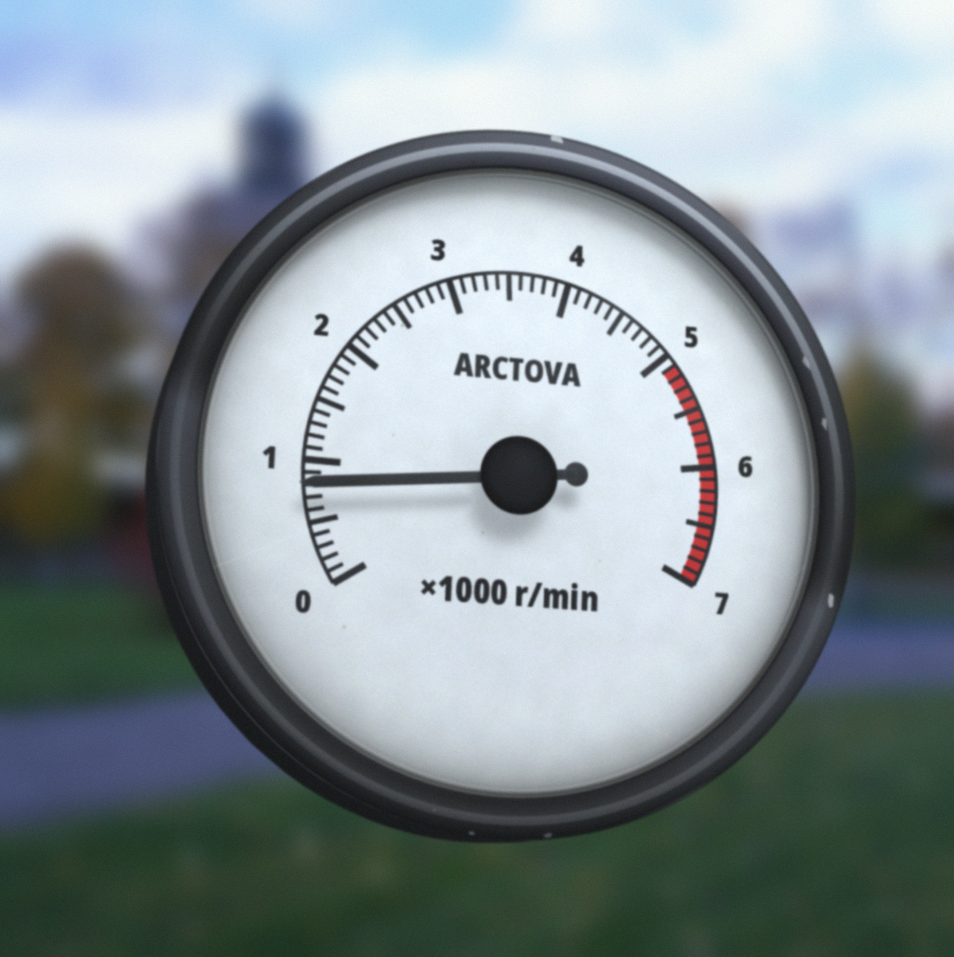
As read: 800 rpm
